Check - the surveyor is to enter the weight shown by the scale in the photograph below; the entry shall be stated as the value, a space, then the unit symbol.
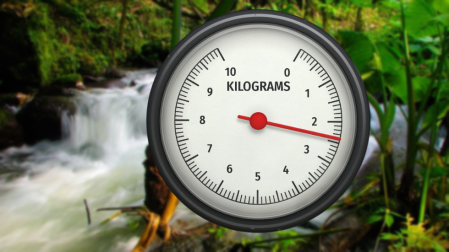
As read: 2.4 kg
